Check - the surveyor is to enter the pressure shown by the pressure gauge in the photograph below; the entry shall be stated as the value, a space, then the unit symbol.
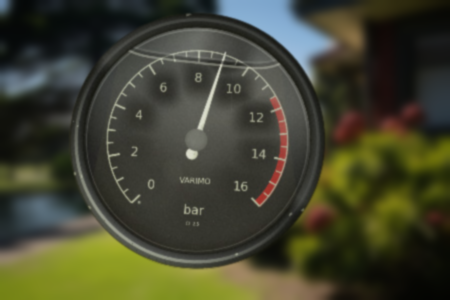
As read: 9 bar
